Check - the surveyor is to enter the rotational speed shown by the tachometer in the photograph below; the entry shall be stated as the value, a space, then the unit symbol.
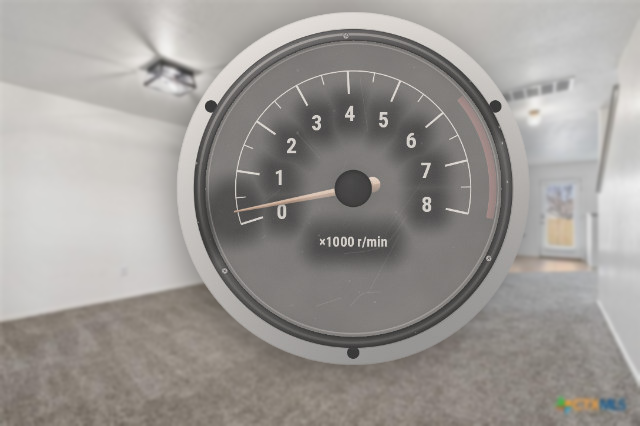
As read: 250 rpm
